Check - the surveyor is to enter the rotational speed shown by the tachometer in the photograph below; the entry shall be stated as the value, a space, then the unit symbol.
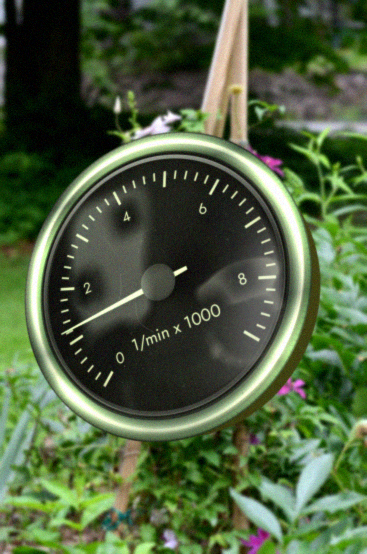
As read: 1200 rpm
